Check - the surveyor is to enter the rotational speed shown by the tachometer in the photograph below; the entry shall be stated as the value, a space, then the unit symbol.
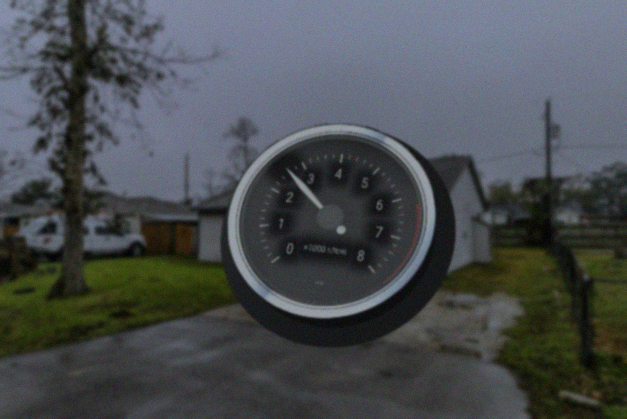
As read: 2600 rpm
